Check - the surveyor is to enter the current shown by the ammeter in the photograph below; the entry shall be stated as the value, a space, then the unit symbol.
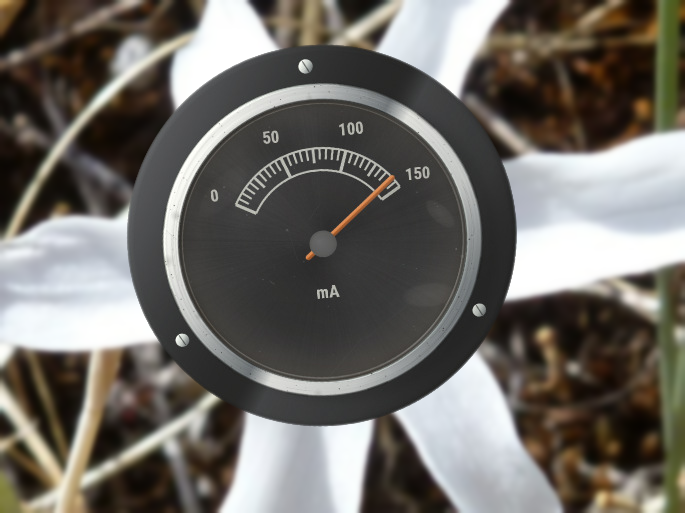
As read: 140 mA
